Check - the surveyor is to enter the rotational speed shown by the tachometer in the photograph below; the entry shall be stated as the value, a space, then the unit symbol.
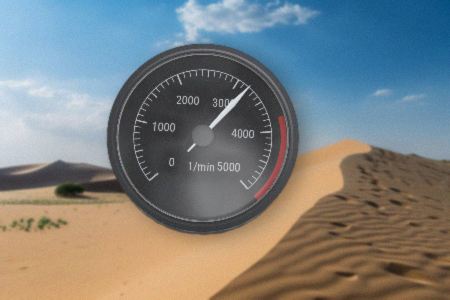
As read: 3200 rpm
